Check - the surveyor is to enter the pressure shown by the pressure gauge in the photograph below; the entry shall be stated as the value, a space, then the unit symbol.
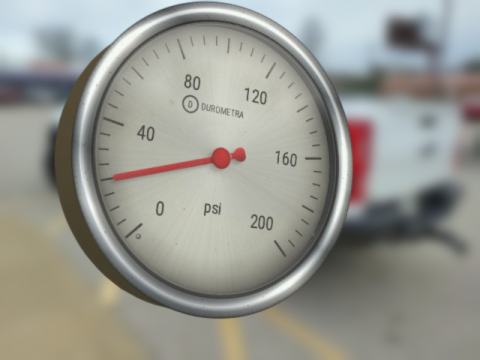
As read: 20 psi
